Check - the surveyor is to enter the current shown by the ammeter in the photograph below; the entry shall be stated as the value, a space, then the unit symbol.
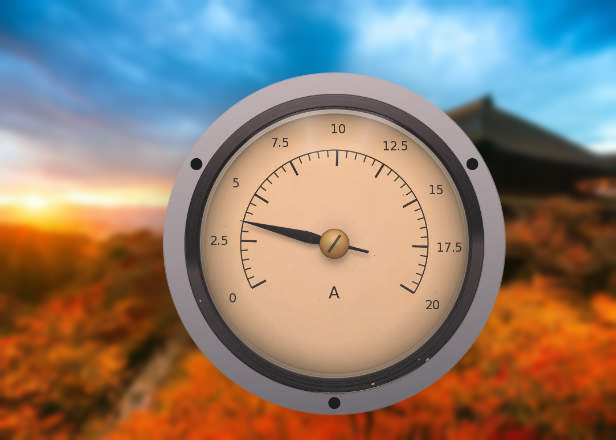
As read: 3.5 A
